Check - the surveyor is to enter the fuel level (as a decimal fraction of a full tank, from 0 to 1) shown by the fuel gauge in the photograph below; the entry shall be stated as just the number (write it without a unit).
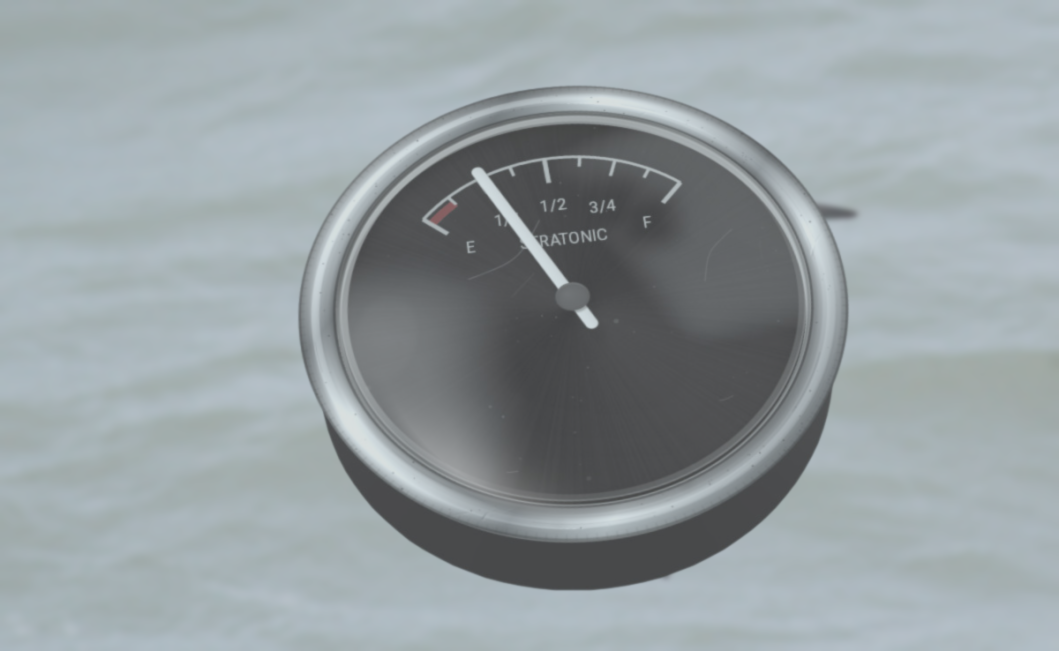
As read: 0.25
